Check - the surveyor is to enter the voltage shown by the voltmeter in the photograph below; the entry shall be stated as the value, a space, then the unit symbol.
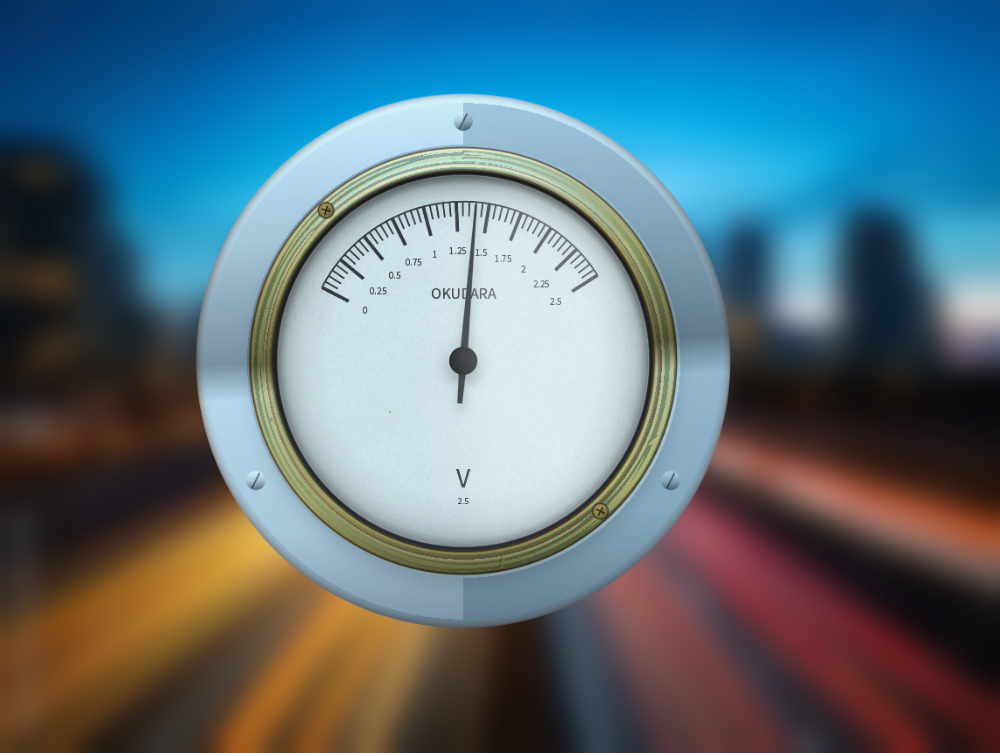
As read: 1.4 V
